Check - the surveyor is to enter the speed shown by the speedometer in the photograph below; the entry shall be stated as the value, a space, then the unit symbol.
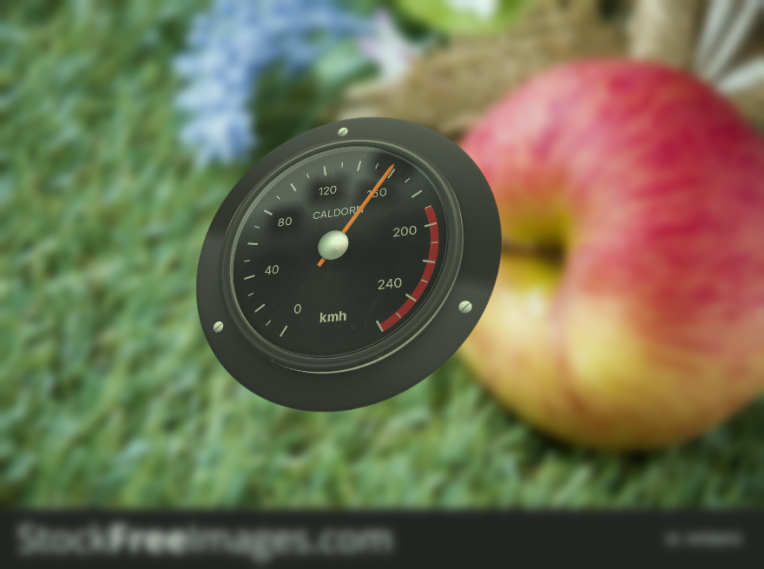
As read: 160 km/h
